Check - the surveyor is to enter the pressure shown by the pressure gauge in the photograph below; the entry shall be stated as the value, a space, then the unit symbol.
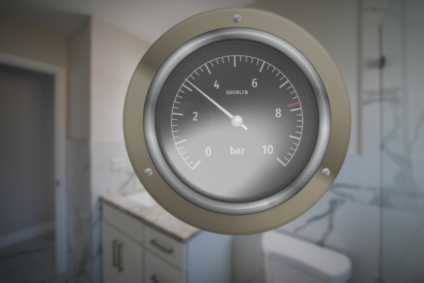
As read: 3.2 bar
